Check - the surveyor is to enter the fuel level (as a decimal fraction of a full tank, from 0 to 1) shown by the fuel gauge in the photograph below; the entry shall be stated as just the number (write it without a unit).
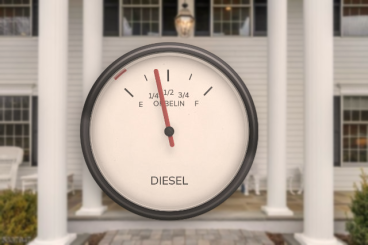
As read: 0.375
